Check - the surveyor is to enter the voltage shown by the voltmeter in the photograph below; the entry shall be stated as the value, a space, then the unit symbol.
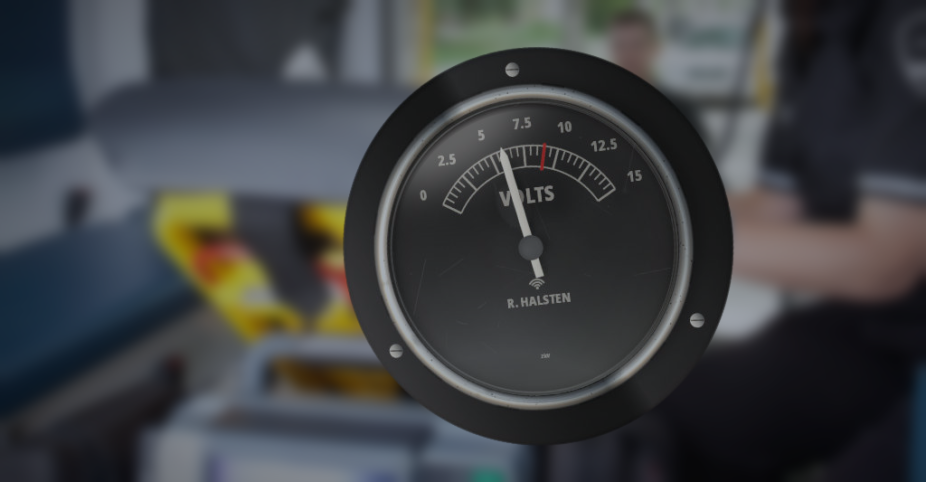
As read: 6 V
